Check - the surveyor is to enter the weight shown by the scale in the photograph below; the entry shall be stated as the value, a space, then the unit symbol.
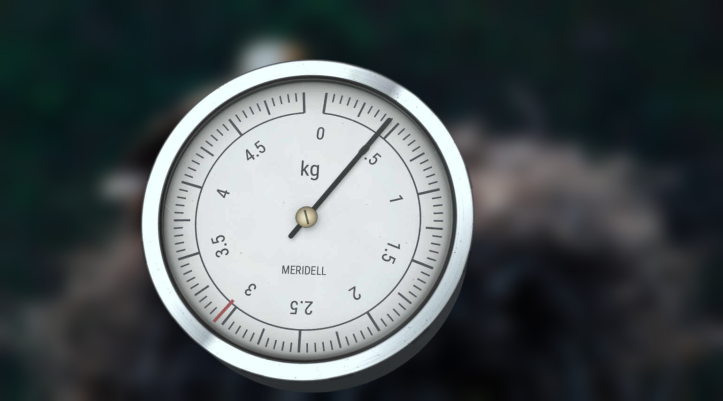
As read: 0.45 kg
